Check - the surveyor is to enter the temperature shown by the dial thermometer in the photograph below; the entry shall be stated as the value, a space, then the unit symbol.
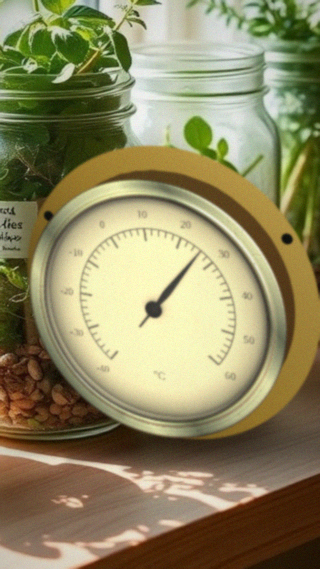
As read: 26 °C
